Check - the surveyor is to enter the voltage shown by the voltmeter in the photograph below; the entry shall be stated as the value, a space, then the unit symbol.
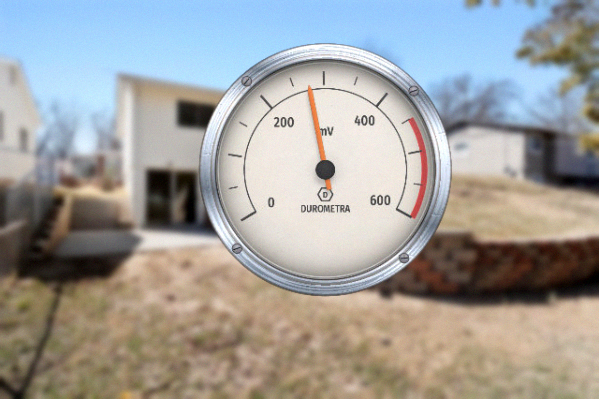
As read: 275 mV
